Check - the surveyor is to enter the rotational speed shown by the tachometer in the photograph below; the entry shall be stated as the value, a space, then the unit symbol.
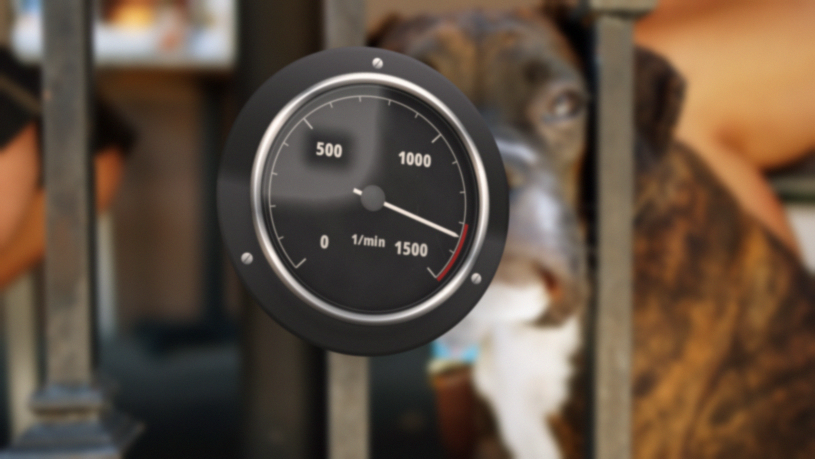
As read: 1350 rpm
